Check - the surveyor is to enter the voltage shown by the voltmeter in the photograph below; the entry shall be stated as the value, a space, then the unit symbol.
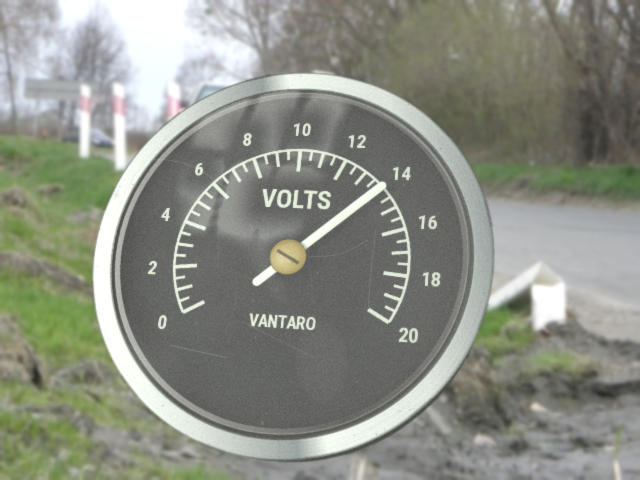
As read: 14 V
